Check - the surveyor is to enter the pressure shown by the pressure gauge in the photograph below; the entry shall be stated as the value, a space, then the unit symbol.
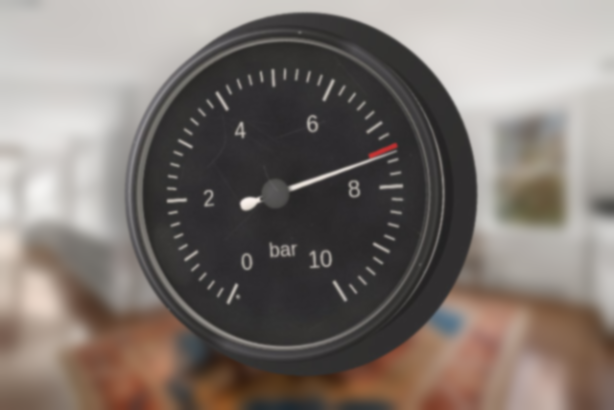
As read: 7.5 bar
